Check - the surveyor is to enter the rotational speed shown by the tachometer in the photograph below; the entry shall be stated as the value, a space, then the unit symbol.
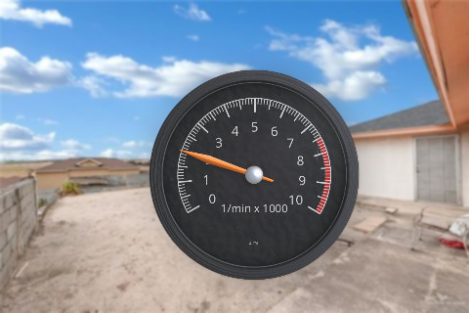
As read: 2000 rpm
